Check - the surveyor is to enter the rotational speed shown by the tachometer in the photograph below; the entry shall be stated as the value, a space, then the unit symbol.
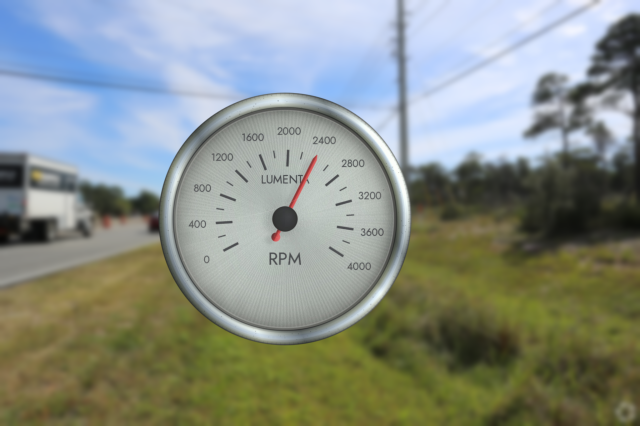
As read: 2400 rpm
